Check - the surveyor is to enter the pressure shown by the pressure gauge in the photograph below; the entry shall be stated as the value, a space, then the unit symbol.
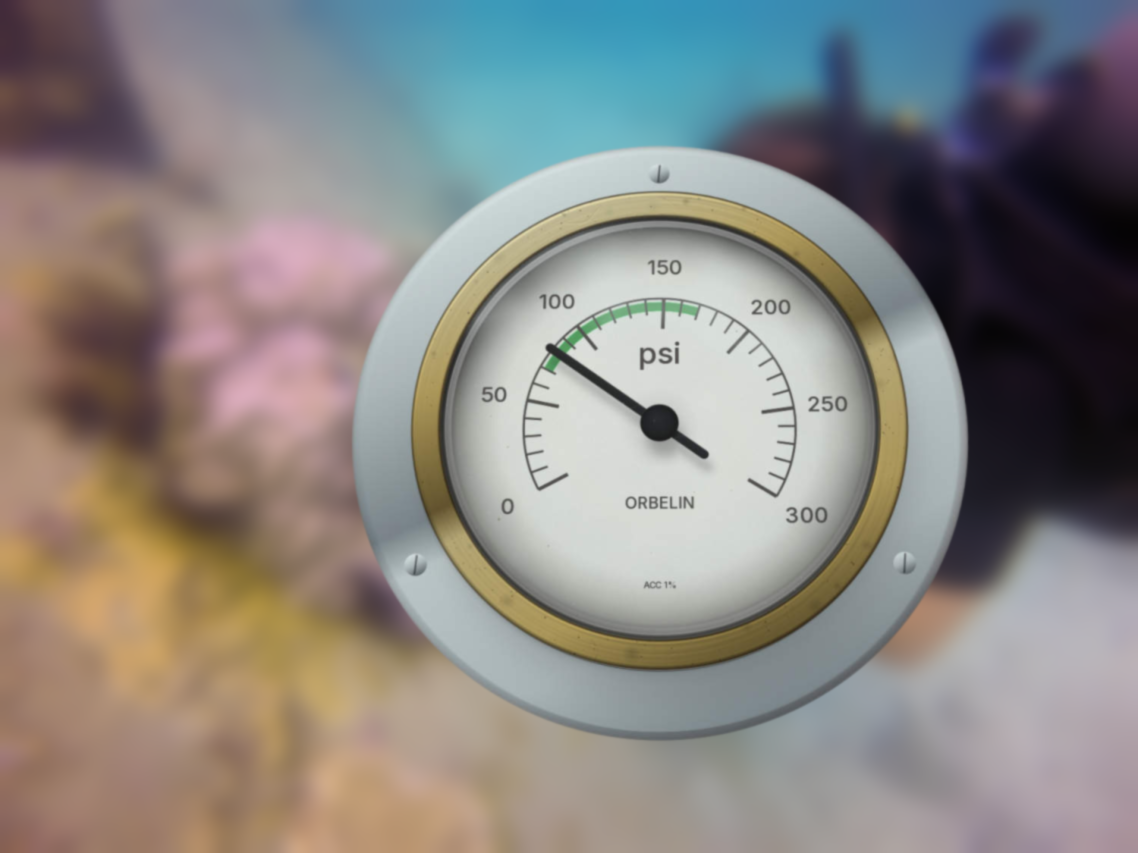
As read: 80 psi
